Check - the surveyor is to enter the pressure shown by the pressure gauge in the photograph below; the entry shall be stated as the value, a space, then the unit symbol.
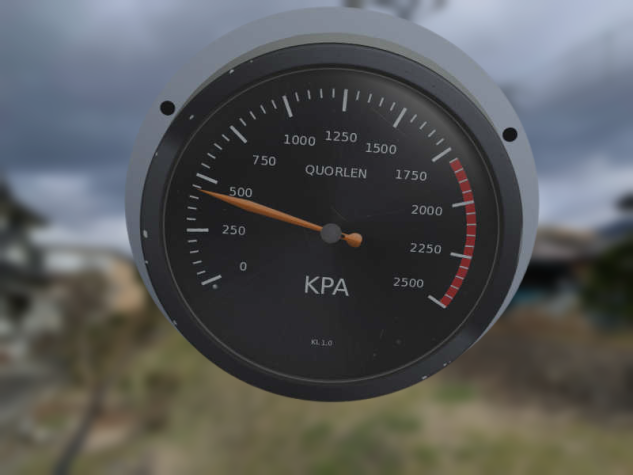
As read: 450 kPa
